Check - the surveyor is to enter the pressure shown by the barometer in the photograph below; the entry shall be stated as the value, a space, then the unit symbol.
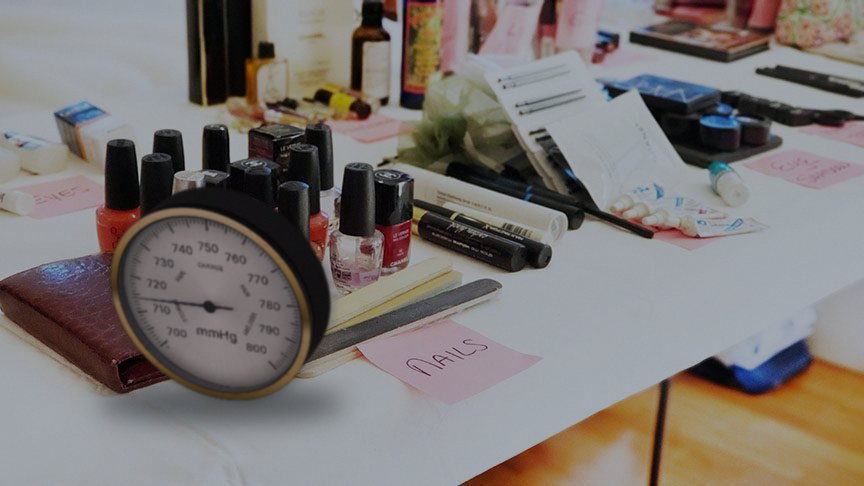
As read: 715 mmHg
